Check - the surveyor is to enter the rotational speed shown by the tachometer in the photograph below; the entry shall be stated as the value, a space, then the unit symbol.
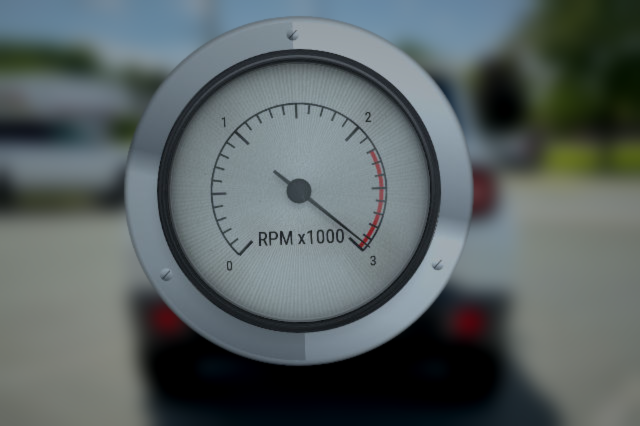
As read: 2950 rpm
